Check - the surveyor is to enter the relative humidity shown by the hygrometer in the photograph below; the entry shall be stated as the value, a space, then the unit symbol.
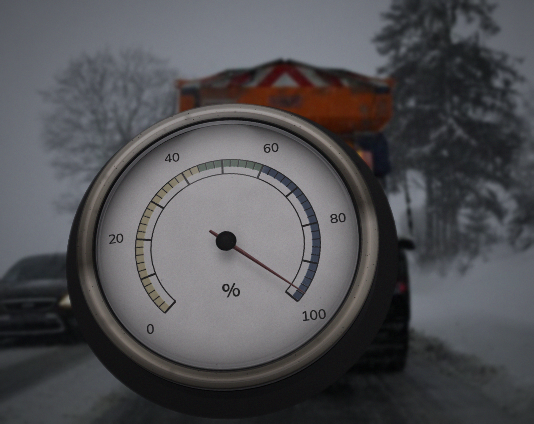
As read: 98 %
